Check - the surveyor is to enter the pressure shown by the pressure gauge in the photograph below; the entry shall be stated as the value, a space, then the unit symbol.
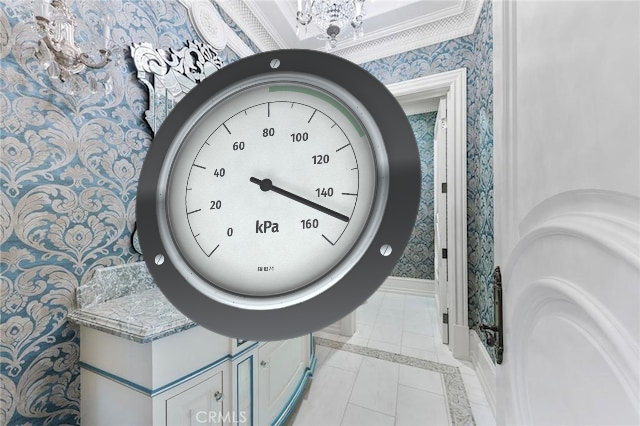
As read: 150 kPa
